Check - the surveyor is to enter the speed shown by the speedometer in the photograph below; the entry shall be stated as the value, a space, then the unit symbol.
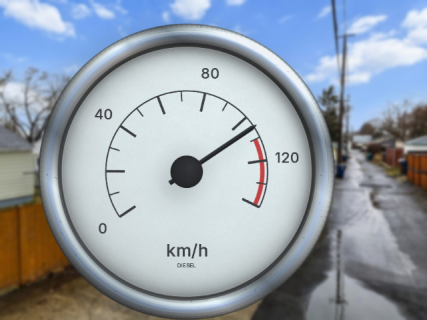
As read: 105 km/h
